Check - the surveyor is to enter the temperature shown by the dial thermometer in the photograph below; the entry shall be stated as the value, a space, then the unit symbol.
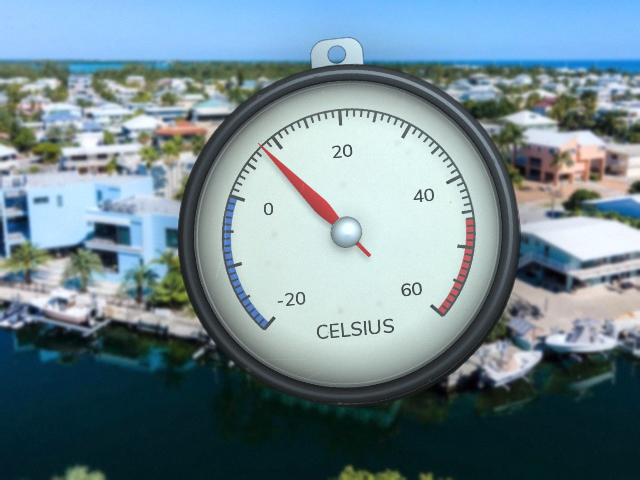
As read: 8 °C
